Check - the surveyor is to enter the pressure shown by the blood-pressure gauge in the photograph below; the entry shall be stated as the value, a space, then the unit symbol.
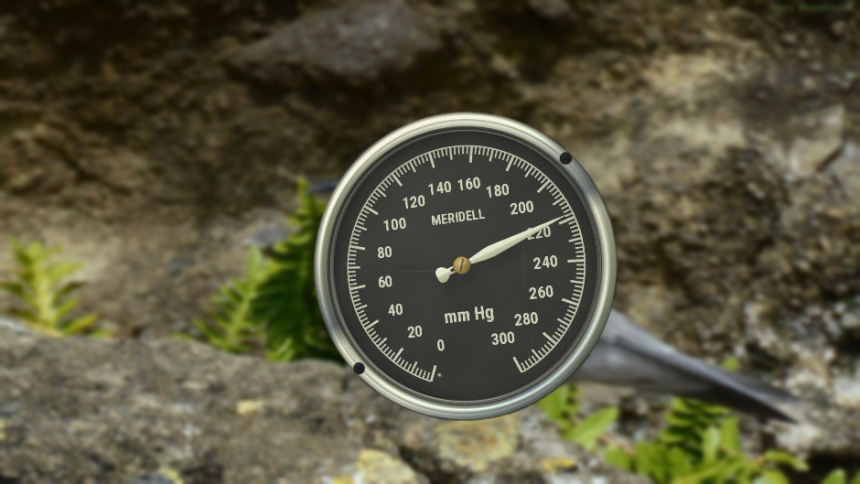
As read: 218 mmHg
